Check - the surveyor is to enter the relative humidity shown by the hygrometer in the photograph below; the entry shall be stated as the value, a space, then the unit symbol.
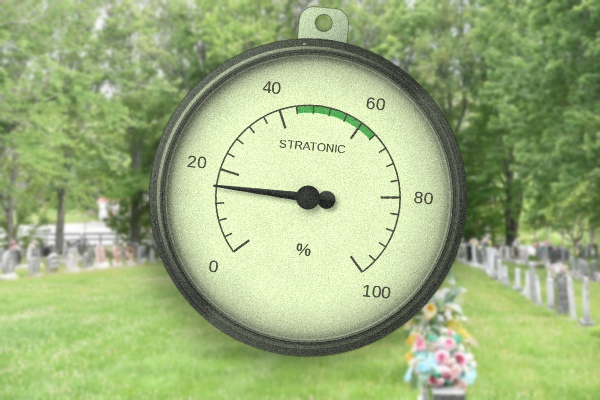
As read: 16 %
